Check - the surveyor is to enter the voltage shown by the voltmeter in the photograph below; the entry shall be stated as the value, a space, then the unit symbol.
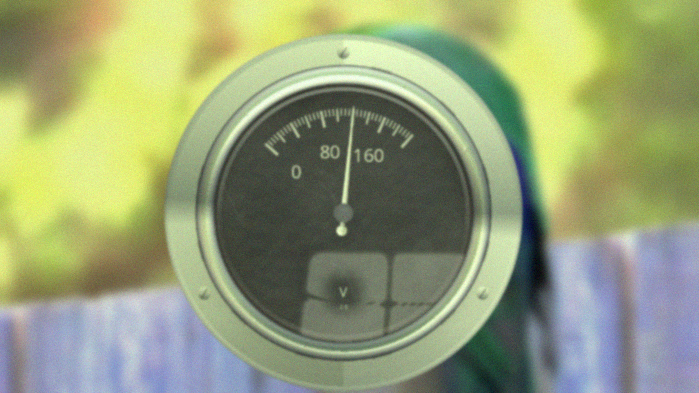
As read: 120 V
